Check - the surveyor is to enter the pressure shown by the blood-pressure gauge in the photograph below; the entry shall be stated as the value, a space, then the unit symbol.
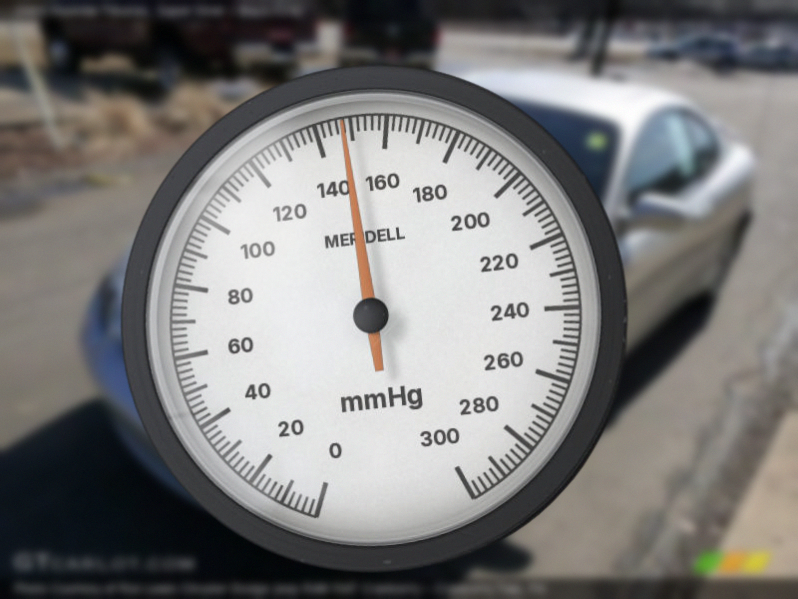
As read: 148 mmHg
